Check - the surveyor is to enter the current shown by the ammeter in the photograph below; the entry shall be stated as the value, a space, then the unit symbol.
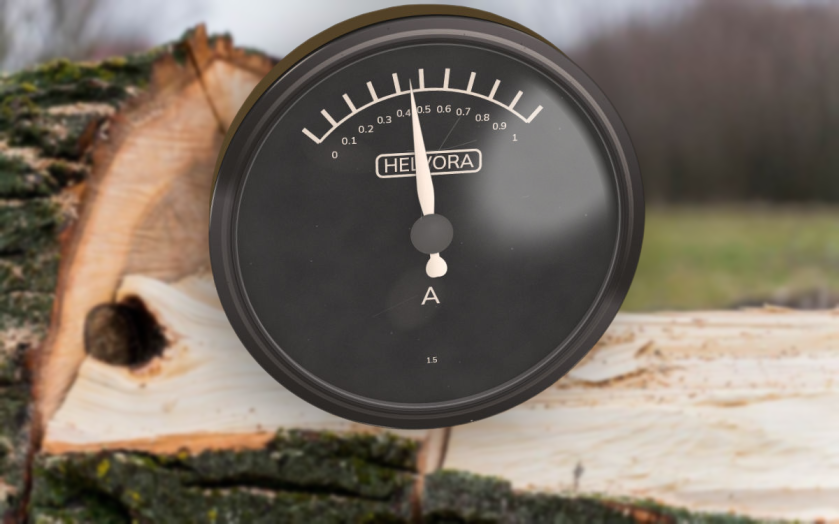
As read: 0.45 A
